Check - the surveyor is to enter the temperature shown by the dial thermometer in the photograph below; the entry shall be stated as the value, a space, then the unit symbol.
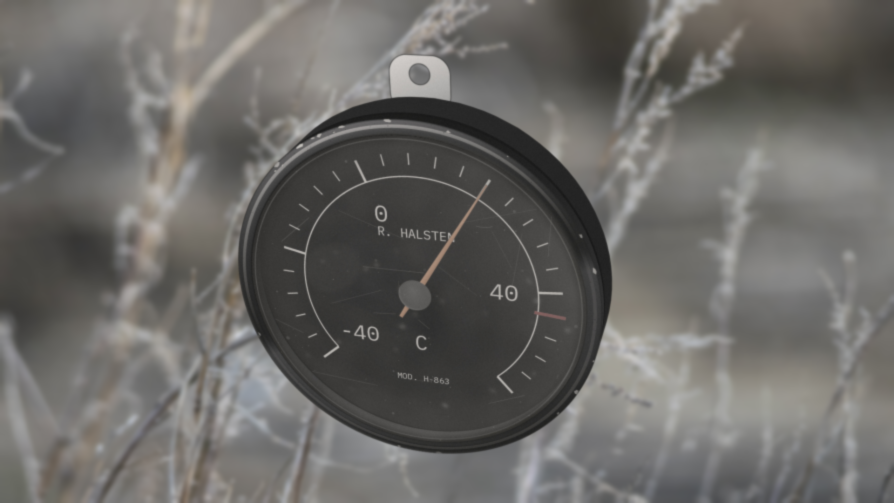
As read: 20 °C
